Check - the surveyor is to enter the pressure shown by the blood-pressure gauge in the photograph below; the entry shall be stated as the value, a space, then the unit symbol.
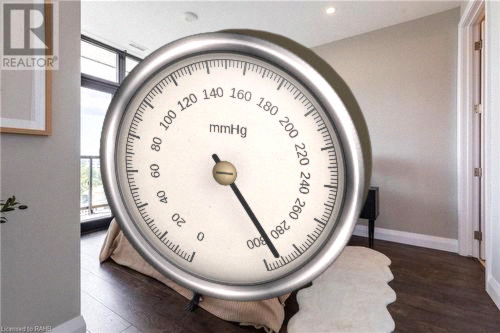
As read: 290 mmHg
